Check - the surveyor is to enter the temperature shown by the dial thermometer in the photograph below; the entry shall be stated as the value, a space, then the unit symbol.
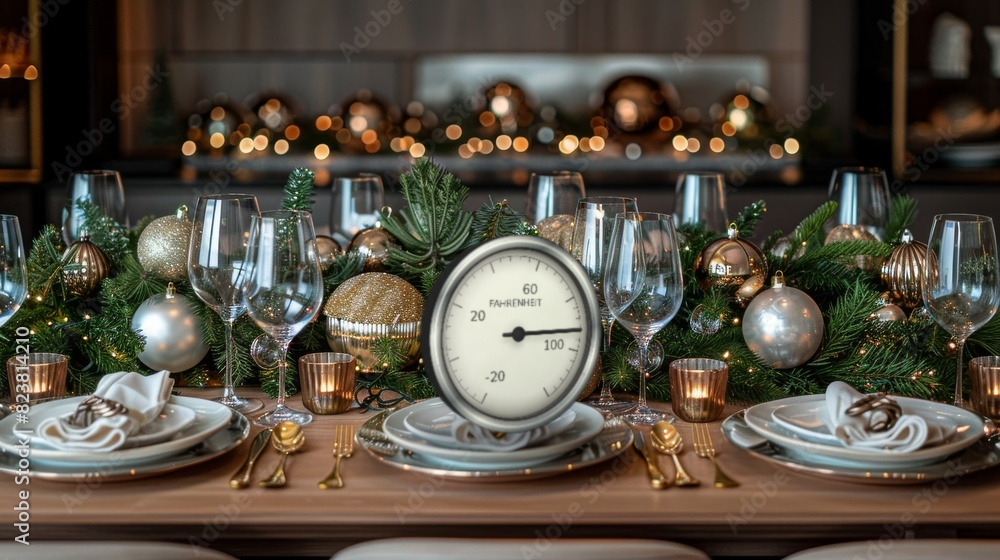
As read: 92 °F
